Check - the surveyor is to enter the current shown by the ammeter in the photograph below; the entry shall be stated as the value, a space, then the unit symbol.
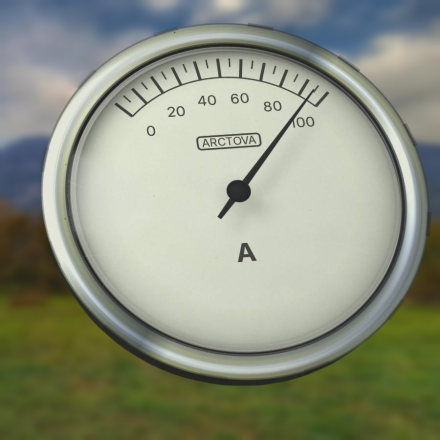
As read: 95 A
